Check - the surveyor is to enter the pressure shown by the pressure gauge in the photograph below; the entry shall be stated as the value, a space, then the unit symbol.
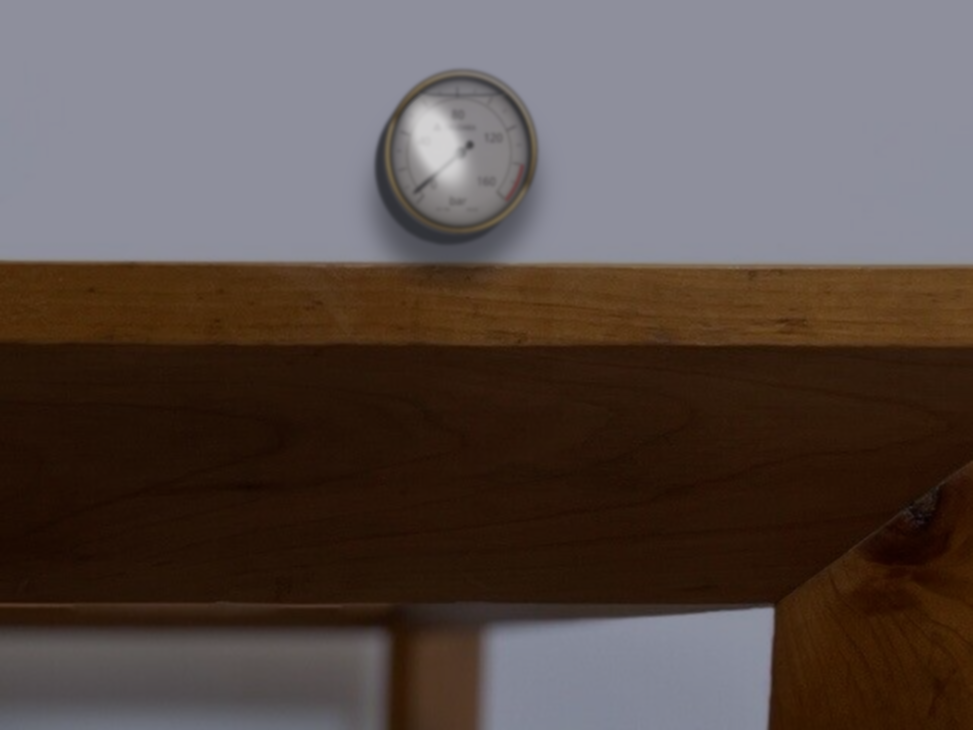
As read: 5 bar
